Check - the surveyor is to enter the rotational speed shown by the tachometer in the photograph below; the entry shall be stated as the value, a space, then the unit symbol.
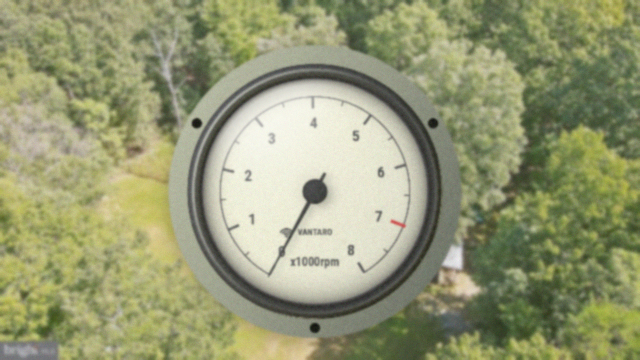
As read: 0 rpm
